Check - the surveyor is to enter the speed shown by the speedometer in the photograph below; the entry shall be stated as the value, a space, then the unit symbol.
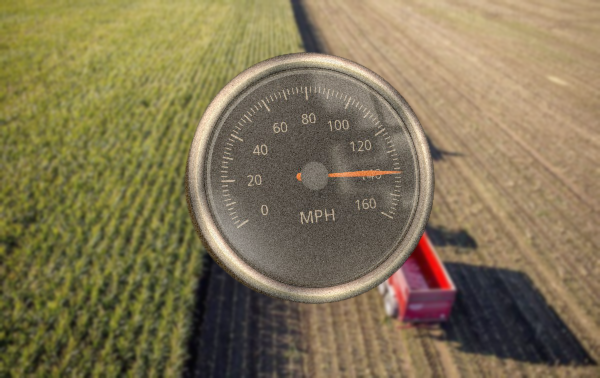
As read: 140 mph
